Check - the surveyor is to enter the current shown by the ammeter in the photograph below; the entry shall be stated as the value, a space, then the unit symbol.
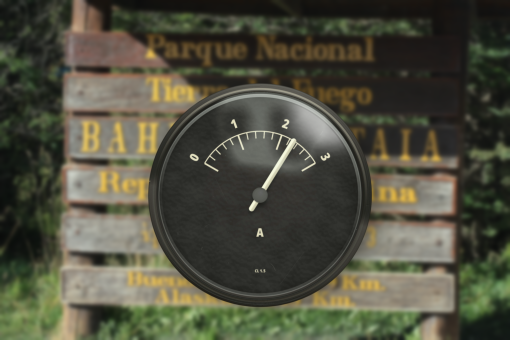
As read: 2.3 A
